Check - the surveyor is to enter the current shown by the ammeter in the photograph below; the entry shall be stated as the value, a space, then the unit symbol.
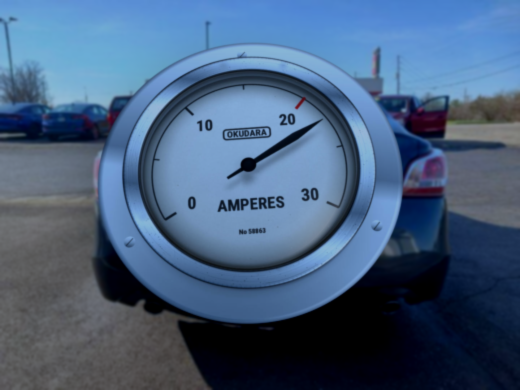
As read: 22.5 A
